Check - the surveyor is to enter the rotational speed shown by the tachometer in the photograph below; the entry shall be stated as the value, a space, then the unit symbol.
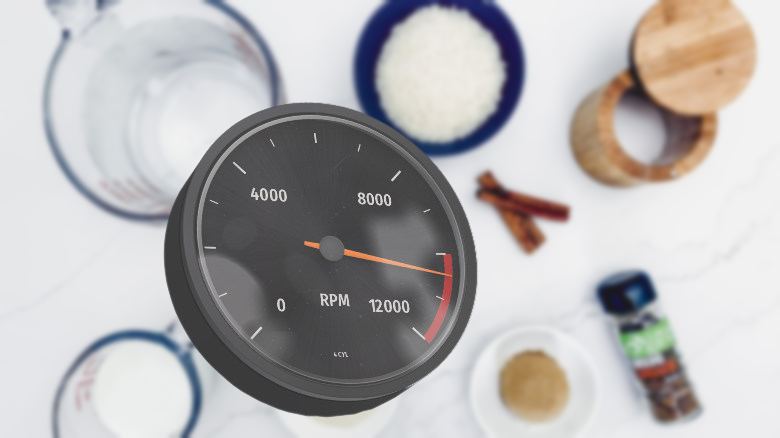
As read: 10500 rpm
